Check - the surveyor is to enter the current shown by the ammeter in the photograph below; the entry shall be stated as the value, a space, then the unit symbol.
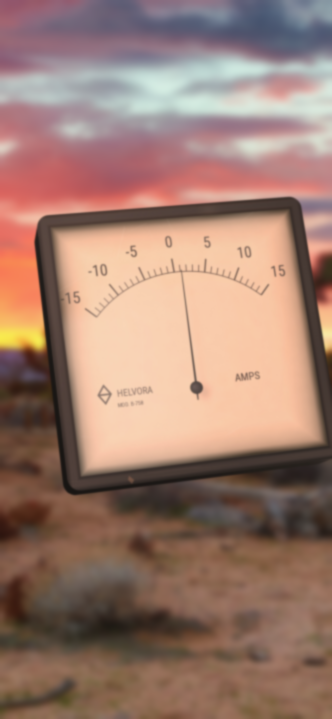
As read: 1 A
